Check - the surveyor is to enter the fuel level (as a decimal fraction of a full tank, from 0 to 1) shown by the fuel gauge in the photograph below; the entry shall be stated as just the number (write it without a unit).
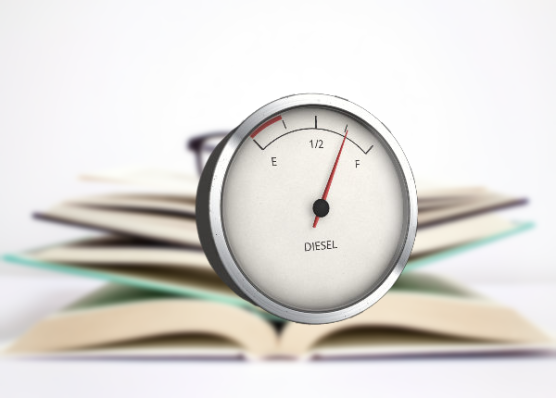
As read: 0.75
